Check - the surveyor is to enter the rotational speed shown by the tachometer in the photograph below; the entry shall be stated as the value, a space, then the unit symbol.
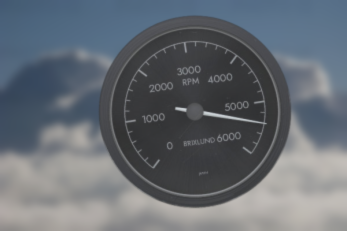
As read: 5400 rpm
